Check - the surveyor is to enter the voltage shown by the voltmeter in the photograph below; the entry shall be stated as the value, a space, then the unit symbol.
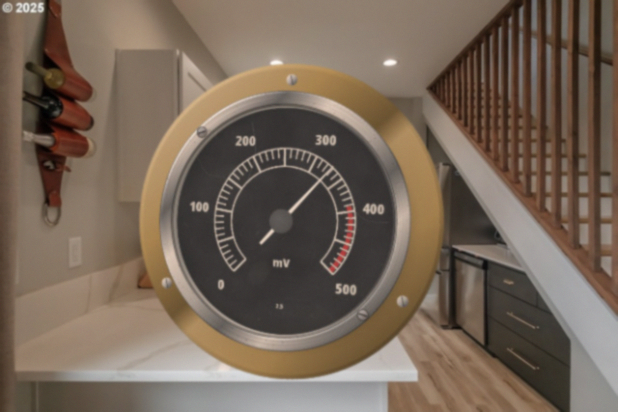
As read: 330 mV
